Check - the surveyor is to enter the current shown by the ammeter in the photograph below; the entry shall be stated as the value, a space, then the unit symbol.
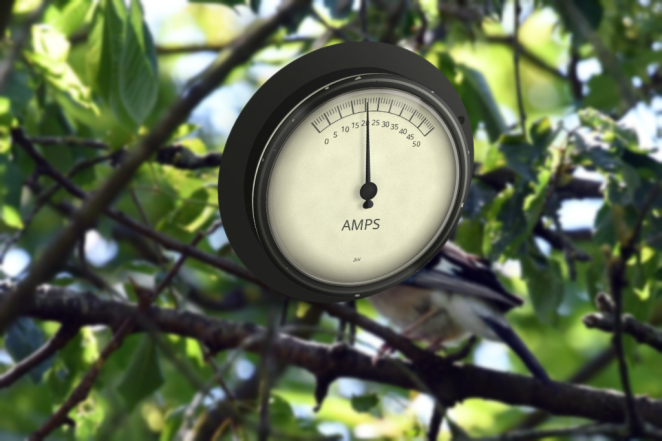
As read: 20 A
